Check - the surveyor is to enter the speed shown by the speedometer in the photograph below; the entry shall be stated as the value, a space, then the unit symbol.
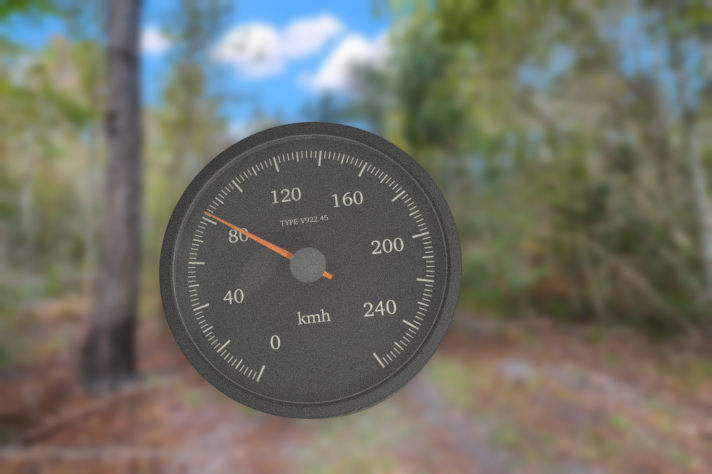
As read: 82 km/h
